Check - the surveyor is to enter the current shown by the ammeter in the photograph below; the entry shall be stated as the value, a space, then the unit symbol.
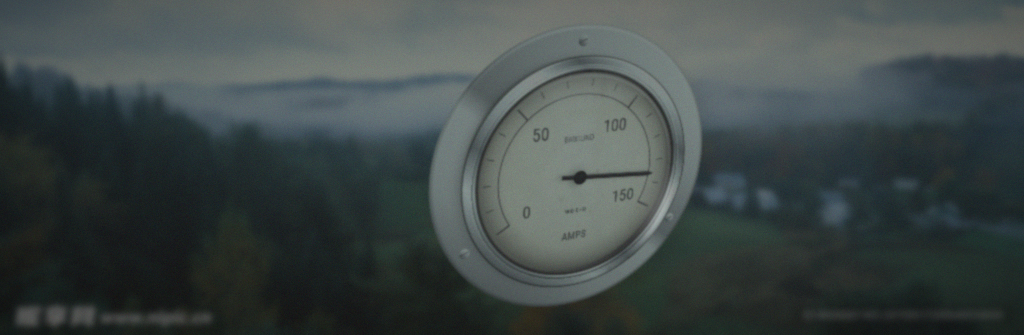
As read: 135 A
